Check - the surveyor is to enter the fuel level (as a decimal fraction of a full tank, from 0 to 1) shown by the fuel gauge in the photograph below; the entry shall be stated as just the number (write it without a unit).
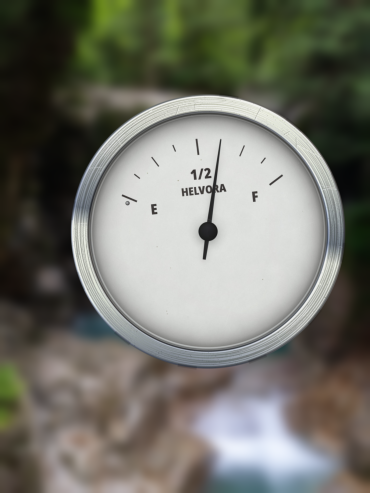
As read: 0.625
